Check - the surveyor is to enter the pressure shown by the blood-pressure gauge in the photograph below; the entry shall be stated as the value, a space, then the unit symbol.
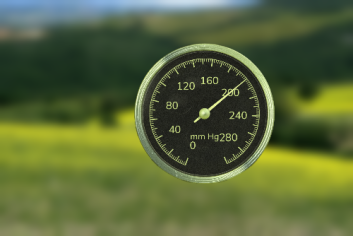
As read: 200 mmHg
